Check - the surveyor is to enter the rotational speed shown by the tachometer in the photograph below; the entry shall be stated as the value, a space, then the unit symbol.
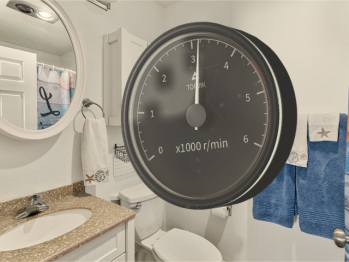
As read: 3200 rpm
